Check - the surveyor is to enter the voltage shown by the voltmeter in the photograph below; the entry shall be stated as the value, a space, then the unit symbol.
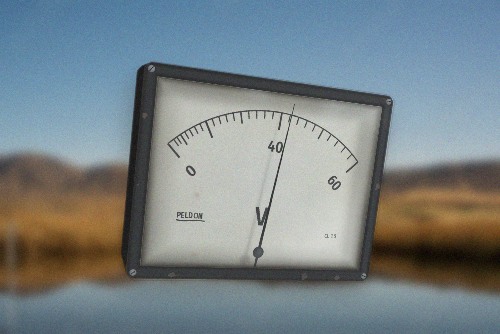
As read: 42 V
